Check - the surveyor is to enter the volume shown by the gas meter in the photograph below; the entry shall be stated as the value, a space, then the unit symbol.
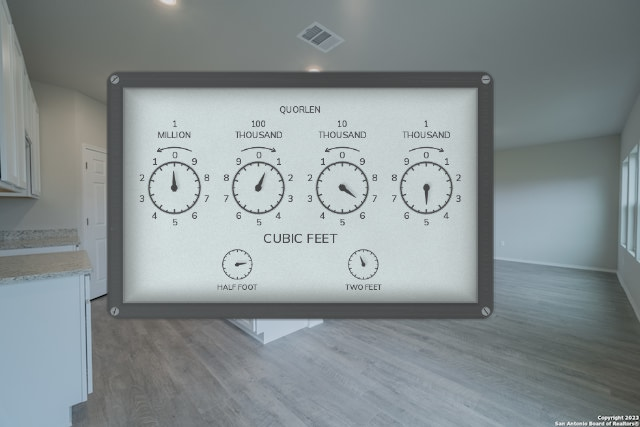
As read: 6500 ft³
